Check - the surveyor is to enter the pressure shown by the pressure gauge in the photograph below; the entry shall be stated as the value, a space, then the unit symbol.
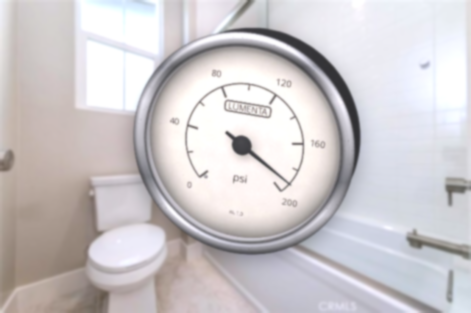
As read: 190 psi
